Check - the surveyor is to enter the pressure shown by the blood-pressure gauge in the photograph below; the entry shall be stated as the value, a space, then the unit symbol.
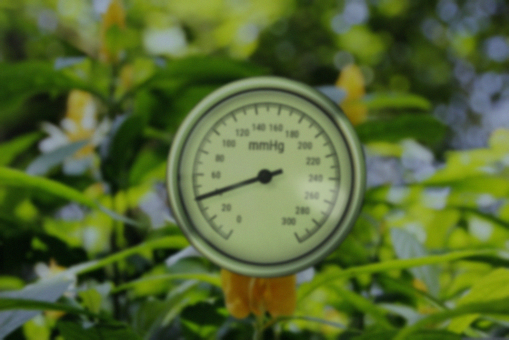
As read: 40 mmHg
